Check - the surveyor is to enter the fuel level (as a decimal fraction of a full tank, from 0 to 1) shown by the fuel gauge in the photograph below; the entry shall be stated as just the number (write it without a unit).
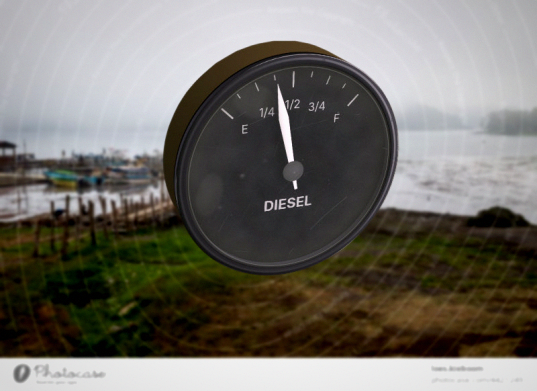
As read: 0.375
